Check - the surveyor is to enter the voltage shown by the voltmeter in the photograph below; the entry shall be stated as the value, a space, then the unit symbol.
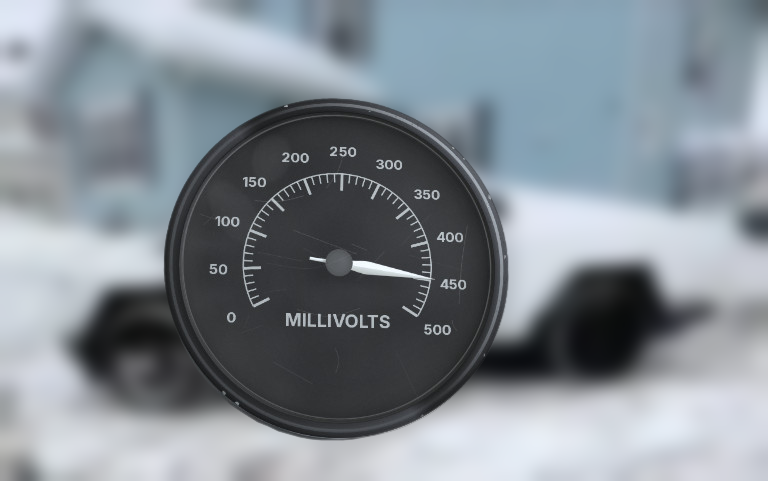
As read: 450 mV
